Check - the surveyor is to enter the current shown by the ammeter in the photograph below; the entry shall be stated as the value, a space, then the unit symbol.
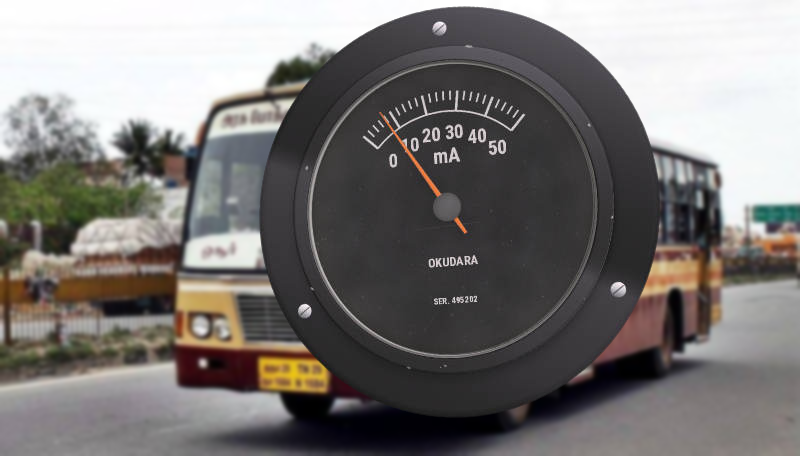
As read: 8 mA
